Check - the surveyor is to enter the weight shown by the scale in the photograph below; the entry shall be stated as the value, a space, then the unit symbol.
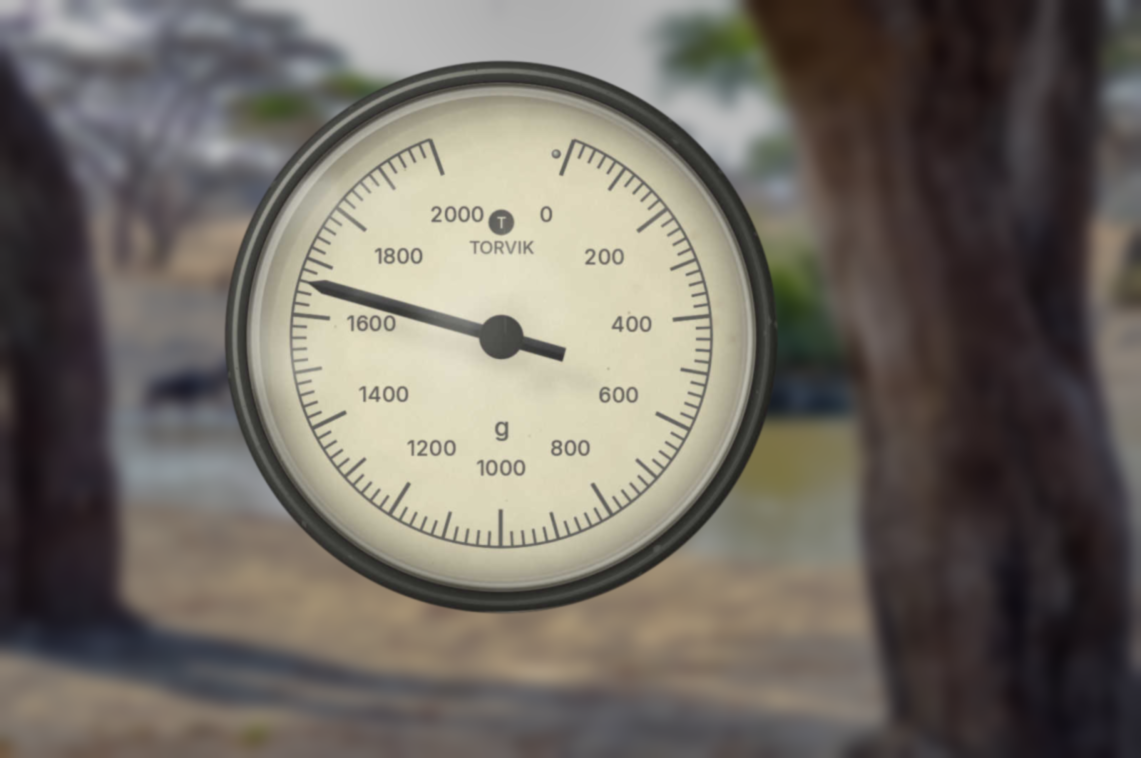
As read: 1660 g
